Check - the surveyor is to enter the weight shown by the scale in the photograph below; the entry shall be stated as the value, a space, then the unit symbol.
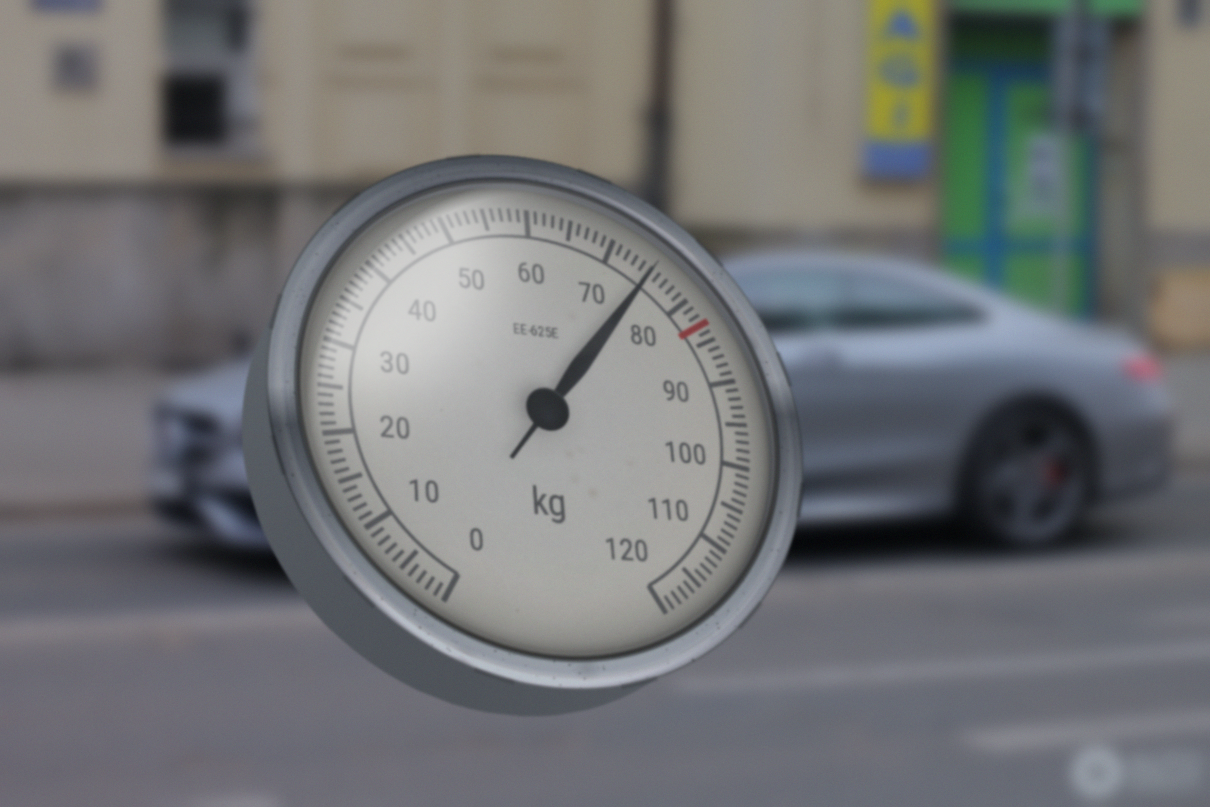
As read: 75 kg
